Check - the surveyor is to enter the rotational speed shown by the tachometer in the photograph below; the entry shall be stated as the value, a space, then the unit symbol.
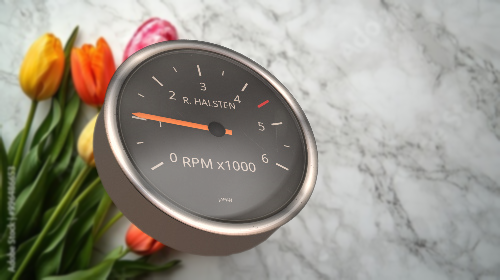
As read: 1000 rpm
